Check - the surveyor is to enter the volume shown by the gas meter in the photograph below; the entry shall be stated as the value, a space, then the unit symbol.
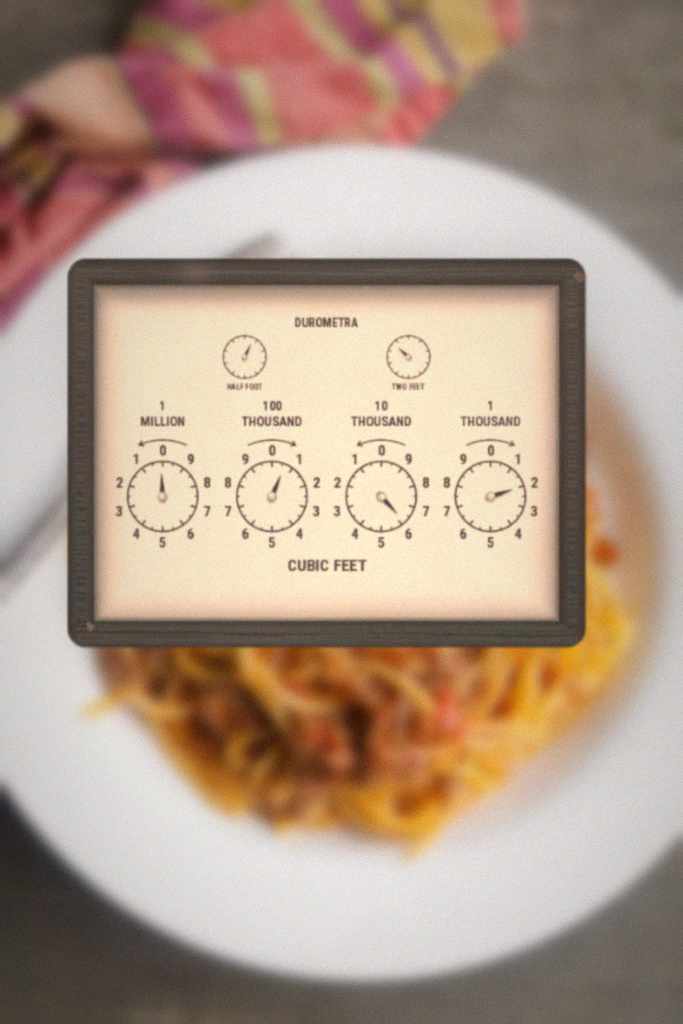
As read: 6200 ft³
